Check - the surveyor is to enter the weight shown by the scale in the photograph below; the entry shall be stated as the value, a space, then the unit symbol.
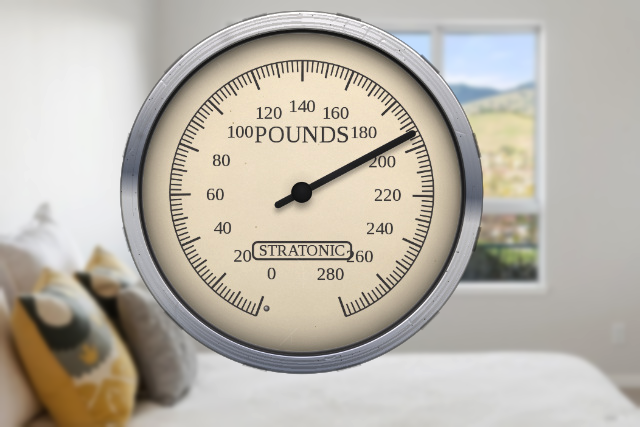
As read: 194 lb
